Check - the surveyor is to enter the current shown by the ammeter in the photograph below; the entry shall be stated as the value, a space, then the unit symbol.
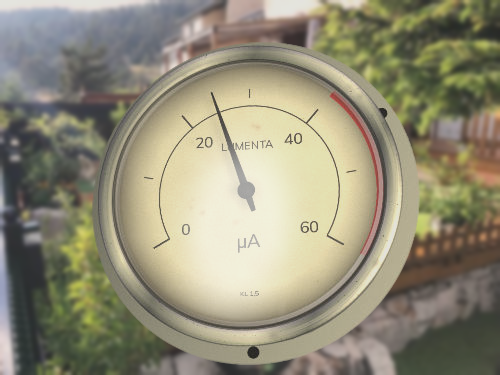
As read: 25 µA
